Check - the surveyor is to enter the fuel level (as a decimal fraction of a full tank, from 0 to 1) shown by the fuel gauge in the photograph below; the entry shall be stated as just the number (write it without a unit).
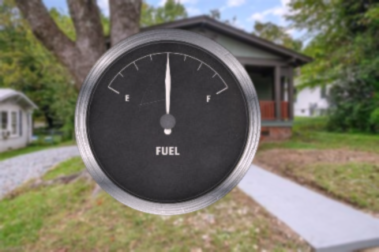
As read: 0.5
